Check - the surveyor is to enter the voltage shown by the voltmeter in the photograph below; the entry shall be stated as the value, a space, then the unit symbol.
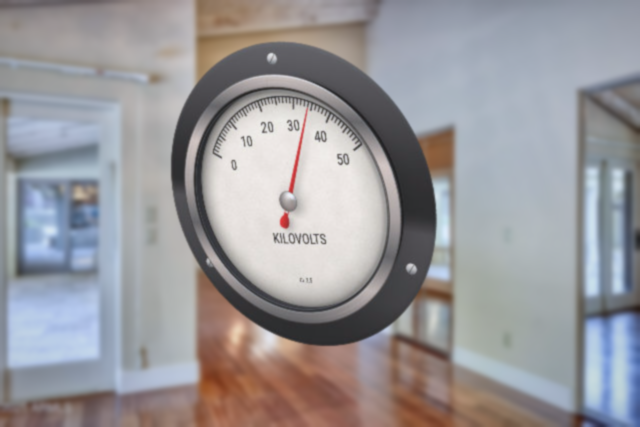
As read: 35 kV
